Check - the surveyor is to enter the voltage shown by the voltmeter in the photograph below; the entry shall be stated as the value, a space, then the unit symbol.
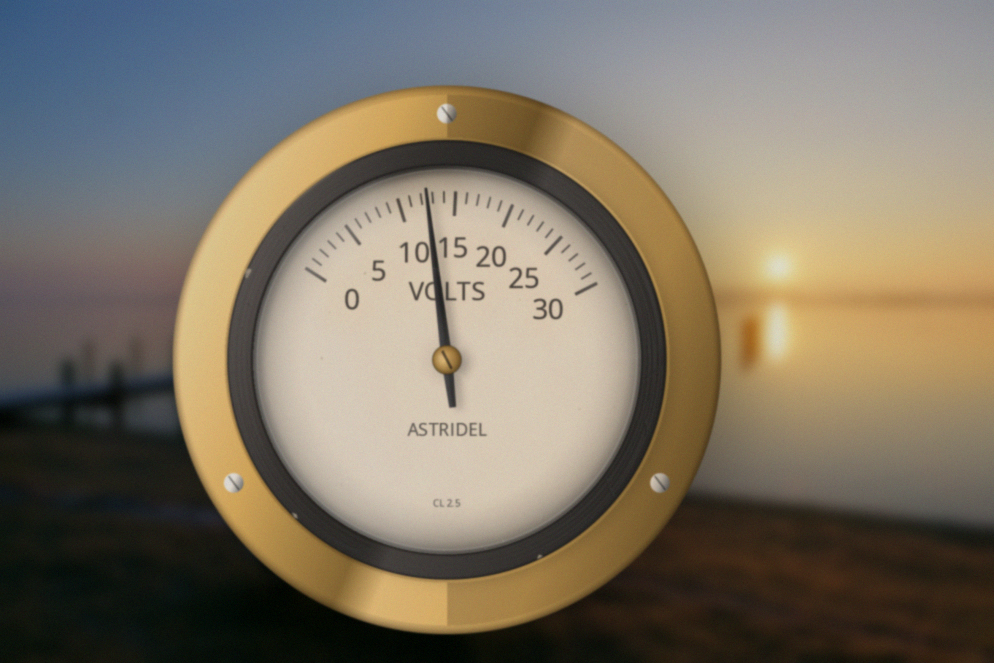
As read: 12.5 V
